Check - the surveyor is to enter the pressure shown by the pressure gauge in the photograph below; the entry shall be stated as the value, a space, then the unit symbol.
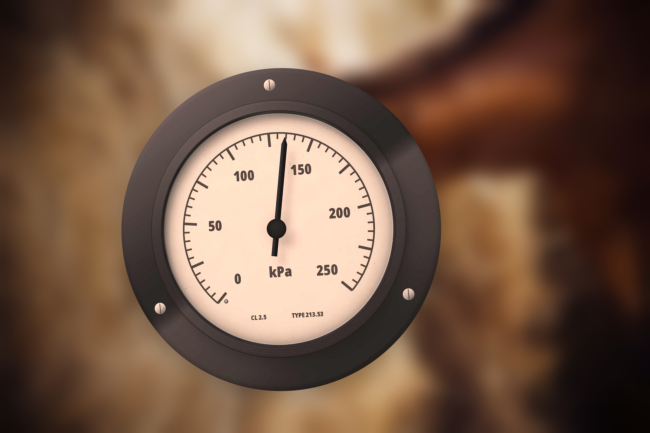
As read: 135 kPa
